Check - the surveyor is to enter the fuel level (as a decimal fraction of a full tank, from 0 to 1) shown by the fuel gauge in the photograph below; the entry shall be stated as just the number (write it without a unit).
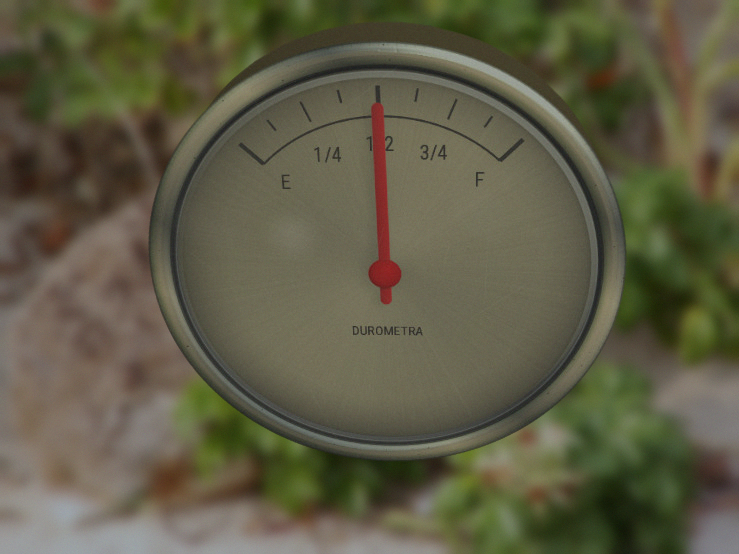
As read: 0.5
